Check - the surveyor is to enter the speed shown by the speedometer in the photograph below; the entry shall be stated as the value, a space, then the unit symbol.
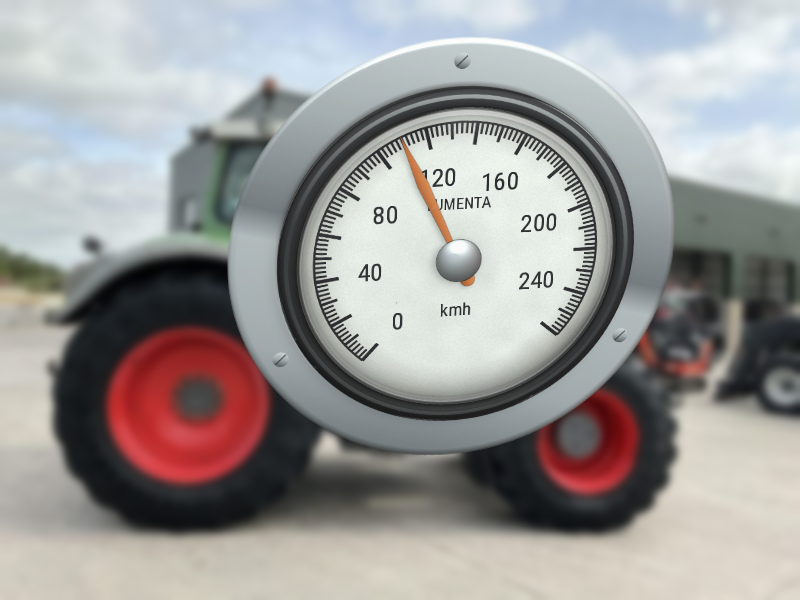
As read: 110 km/h
